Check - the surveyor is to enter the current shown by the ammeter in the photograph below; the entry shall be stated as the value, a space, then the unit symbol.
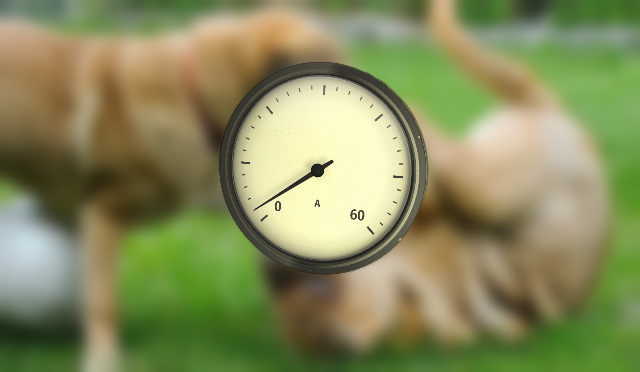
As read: 2 A
